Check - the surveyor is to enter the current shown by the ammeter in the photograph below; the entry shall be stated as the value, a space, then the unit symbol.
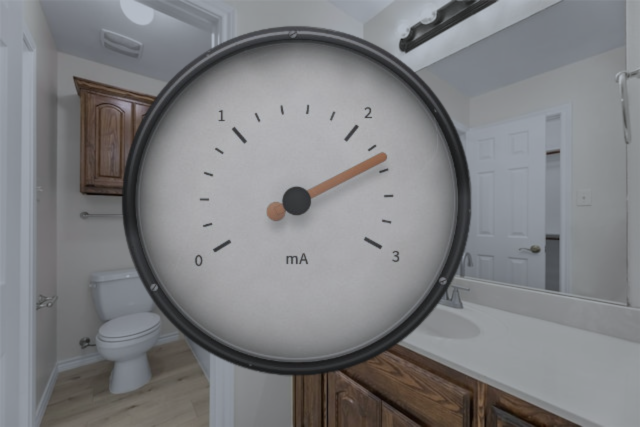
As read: 2.3 mA
